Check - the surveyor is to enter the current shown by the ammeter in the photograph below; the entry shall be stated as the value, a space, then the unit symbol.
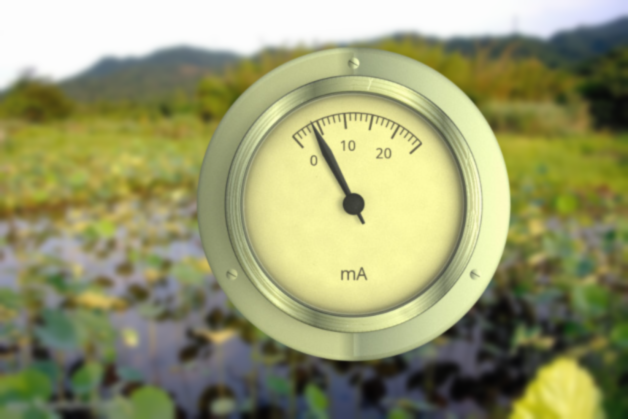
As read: 4 mA
